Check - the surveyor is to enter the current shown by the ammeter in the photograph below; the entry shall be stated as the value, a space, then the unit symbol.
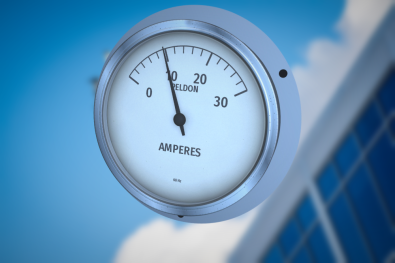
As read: 10 A
